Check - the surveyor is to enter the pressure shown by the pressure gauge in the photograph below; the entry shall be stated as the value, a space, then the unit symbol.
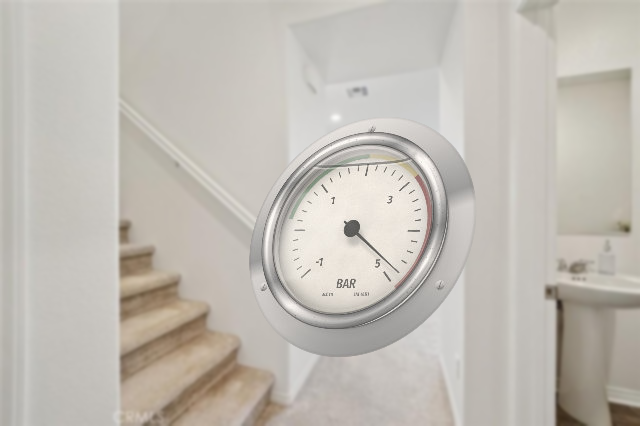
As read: 4.8 bar
